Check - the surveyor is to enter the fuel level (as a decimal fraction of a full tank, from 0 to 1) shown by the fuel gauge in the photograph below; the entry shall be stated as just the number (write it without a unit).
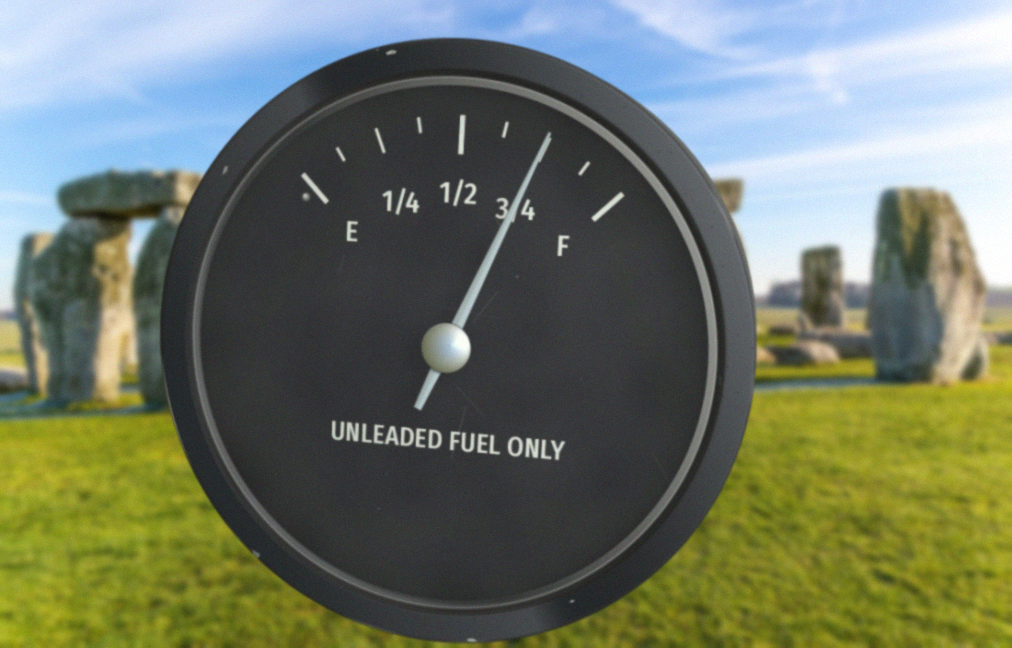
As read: 0.75
